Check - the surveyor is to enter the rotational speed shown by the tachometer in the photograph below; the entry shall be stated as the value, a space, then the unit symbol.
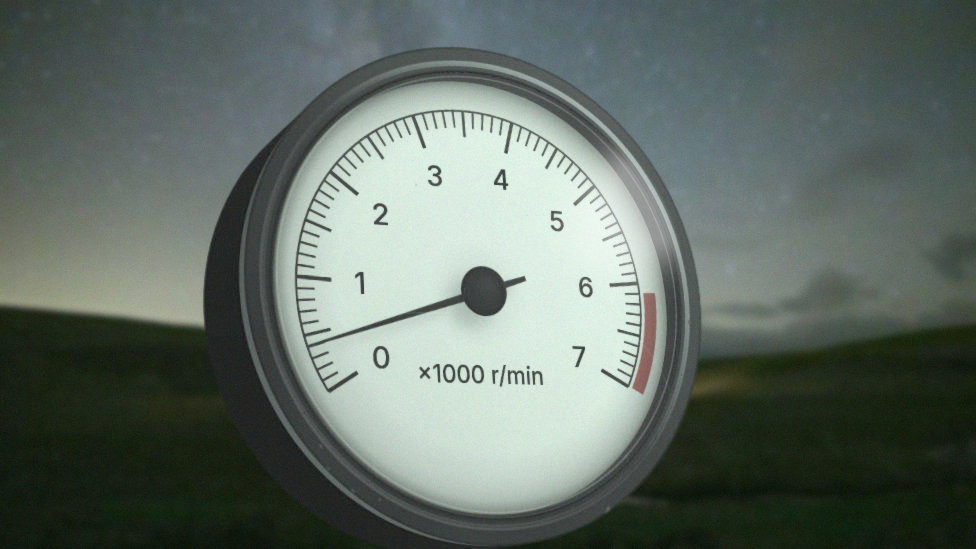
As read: 400 rpm
